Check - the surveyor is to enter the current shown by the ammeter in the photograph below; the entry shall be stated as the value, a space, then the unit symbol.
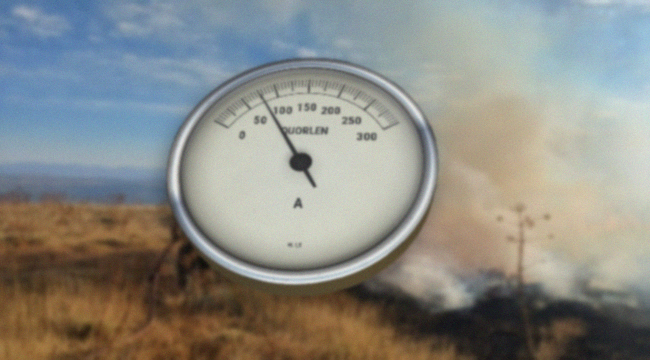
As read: 75 A
